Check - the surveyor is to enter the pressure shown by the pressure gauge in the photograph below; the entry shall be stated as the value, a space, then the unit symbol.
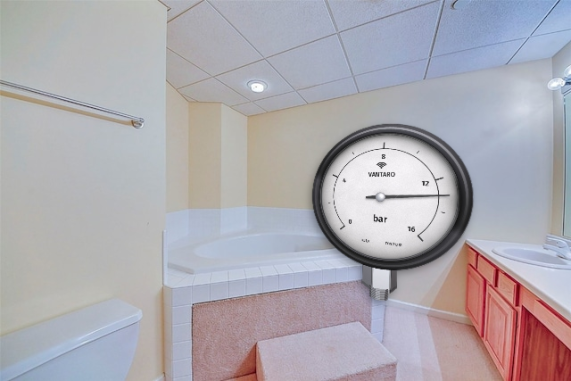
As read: 13 bar
